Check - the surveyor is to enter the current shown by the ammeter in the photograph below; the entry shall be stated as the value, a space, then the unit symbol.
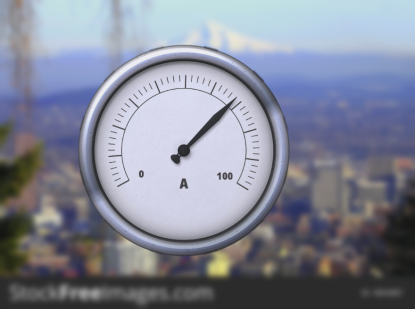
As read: 68 A
